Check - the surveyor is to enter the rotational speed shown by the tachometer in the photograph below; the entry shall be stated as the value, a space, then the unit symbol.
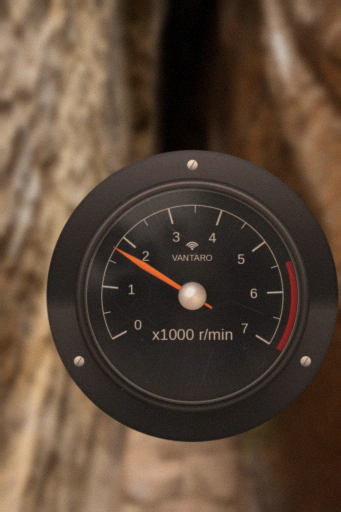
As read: 1750 rpm
